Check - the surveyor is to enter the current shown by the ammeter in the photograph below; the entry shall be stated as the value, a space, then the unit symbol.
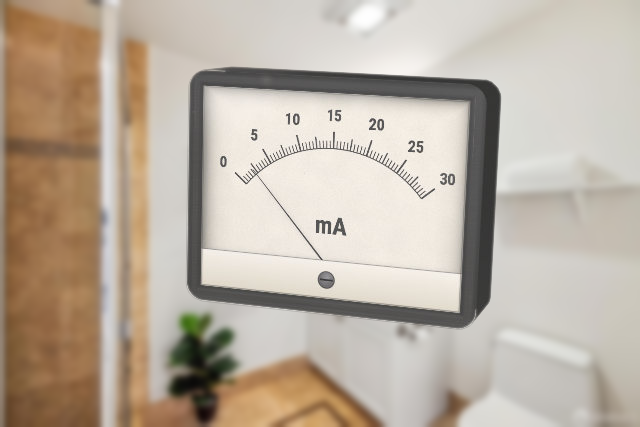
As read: 2.5 mA
